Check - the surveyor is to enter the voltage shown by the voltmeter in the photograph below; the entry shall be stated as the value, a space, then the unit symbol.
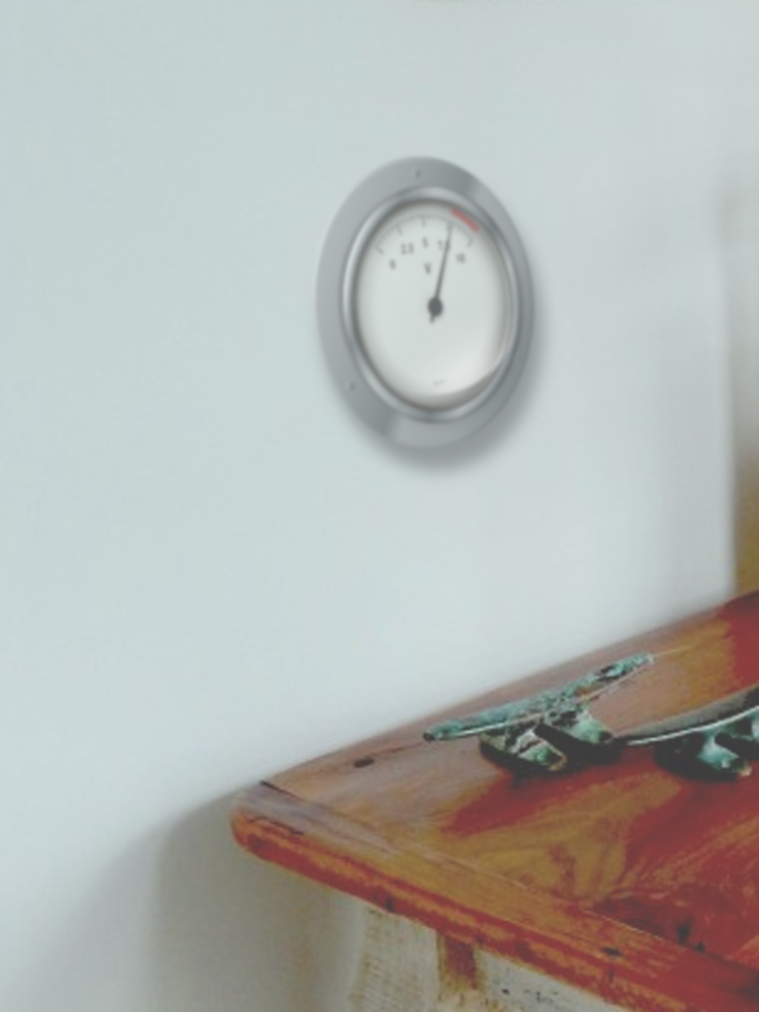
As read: 7.5 V
